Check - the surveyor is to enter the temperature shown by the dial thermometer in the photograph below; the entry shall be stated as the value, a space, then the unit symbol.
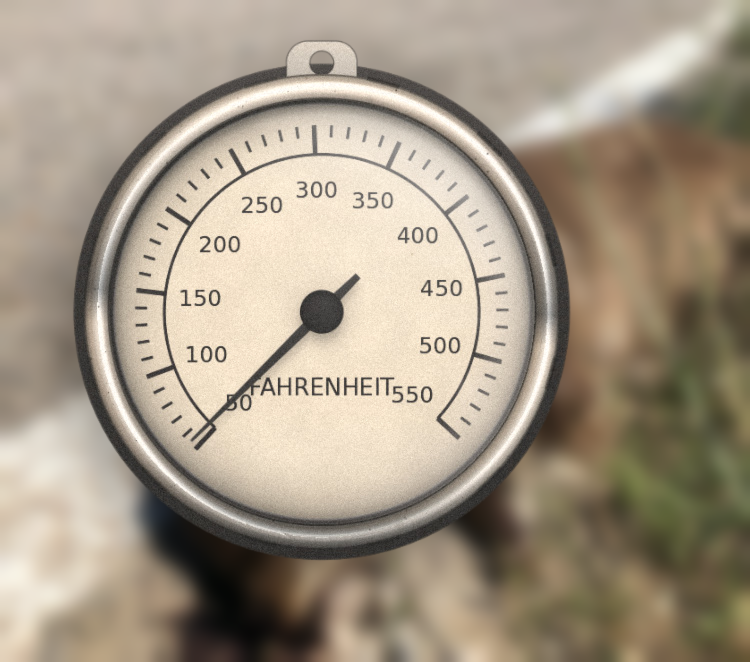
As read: 55 °F
